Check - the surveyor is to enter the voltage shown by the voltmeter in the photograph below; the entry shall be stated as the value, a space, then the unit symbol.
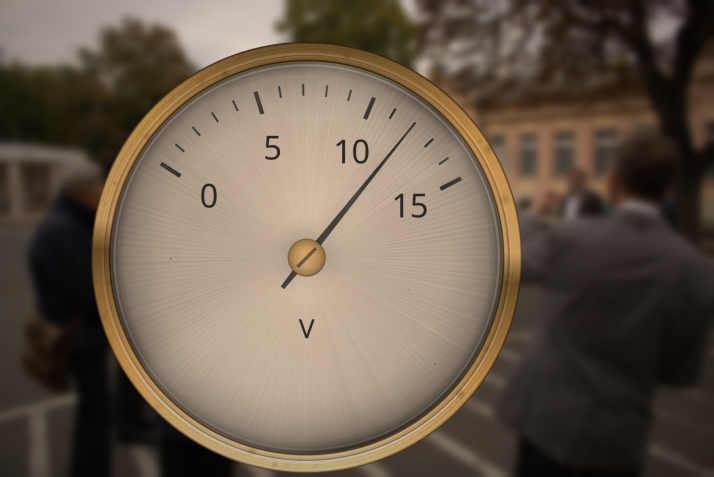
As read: 12 V
